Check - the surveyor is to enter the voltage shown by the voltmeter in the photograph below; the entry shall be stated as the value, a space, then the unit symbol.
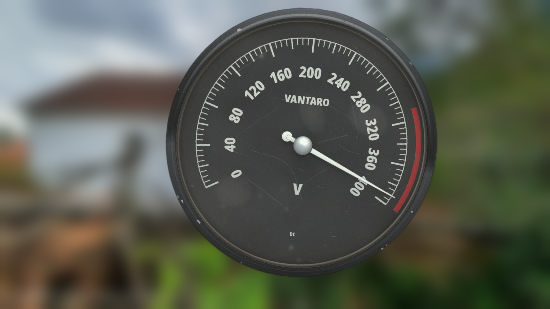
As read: 390 V
